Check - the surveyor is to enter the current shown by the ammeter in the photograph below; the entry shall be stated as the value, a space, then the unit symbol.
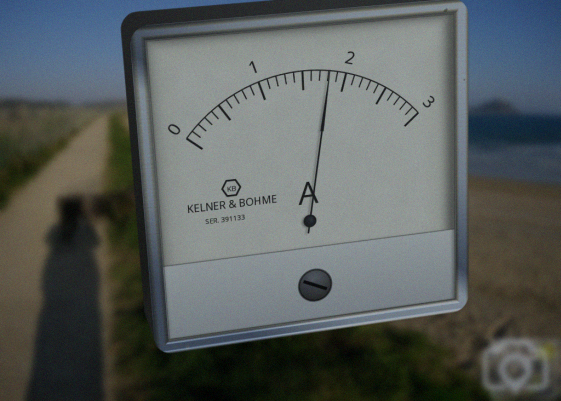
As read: 1.8 A
